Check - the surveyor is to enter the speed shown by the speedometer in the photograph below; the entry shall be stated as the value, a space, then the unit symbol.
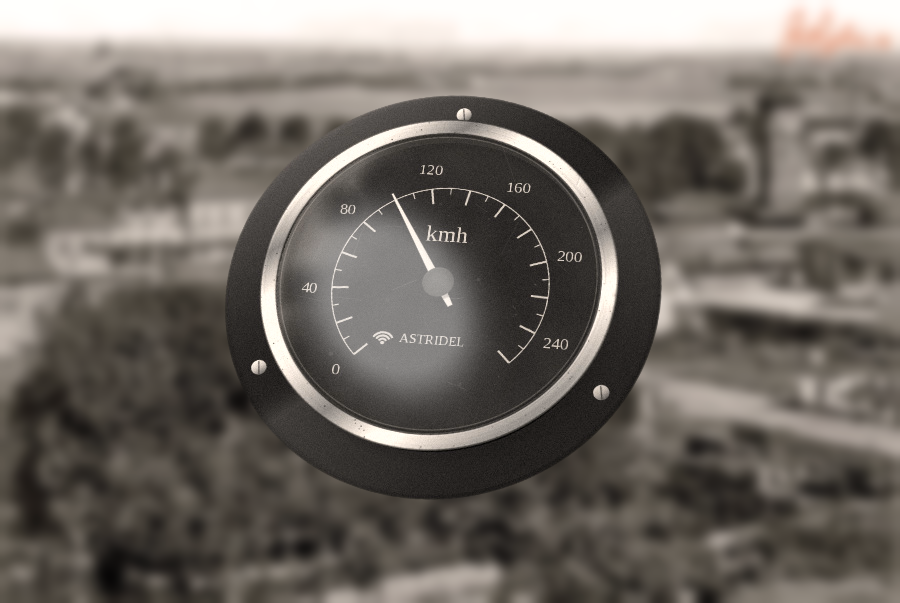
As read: 100 km/h
